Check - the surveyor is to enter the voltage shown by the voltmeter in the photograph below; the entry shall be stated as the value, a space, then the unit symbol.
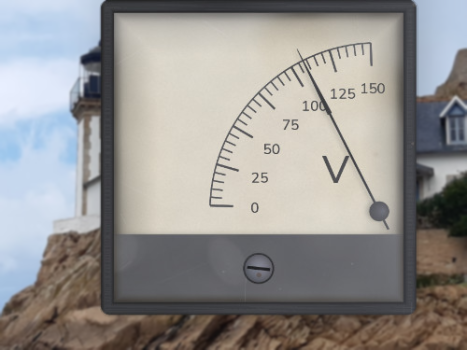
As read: 107.5 V
